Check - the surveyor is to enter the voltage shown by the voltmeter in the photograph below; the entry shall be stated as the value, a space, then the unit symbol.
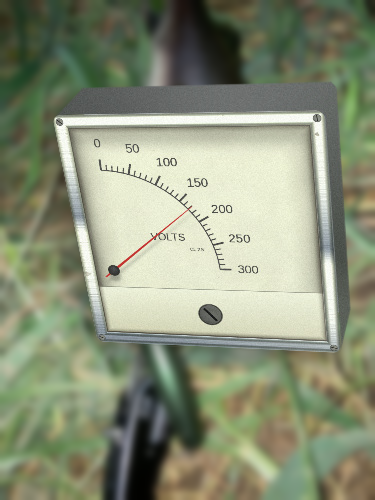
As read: 170 V
